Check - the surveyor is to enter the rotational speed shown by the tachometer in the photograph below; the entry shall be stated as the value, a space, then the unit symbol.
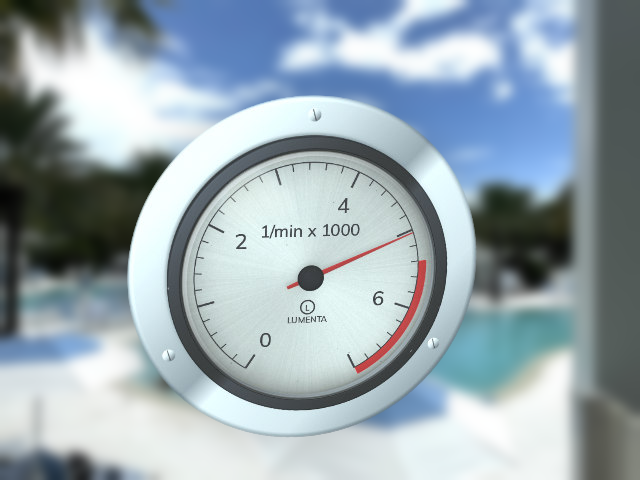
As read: 5000 rpm
